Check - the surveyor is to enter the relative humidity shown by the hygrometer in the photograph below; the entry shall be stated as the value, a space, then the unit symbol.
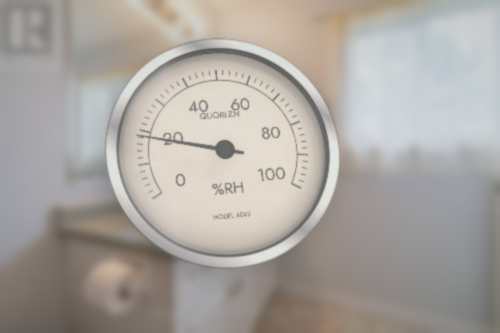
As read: 18 %
